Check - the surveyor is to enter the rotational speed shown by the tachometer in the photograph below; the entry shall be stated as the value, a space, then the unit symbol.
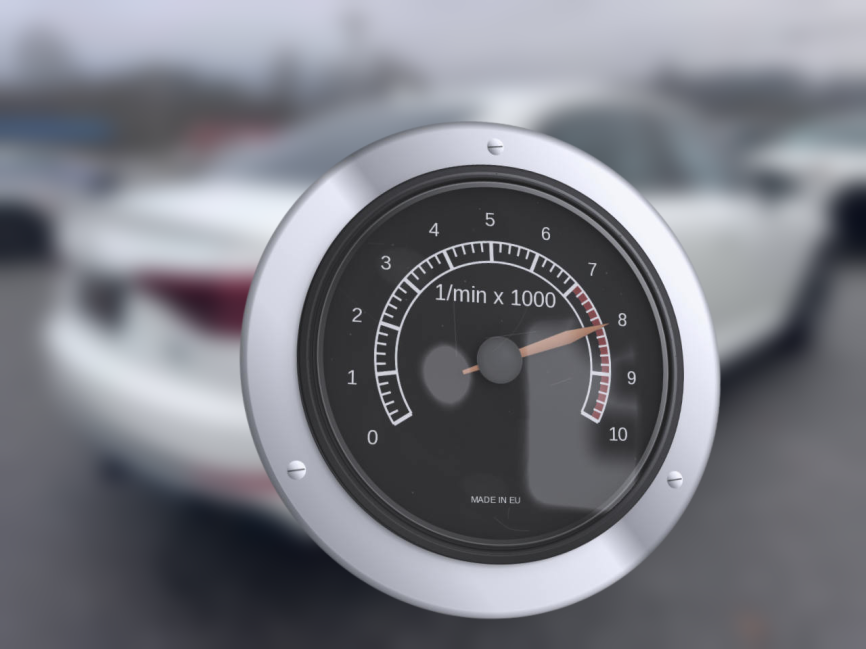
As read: 8000 rpm
